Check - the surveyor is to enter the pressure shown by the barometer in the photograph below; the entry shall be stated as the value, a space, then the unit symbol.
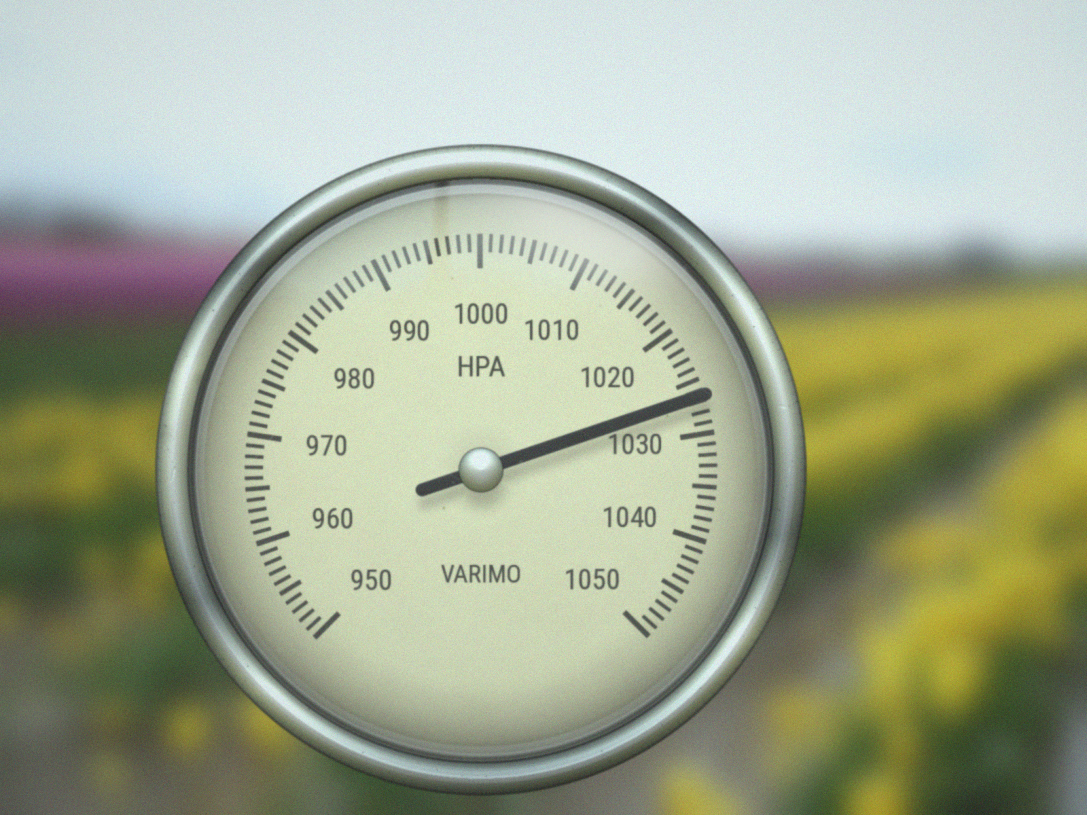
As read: 1026.5 hPa
